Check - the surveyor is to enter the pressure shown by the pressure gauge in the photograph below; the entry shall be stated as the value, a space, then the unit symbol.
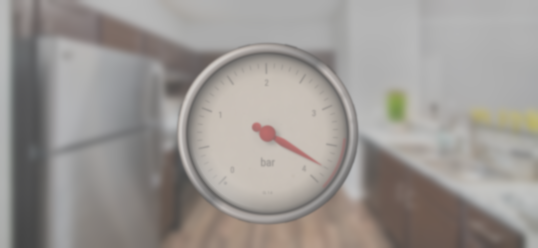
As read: 3.8 bar
